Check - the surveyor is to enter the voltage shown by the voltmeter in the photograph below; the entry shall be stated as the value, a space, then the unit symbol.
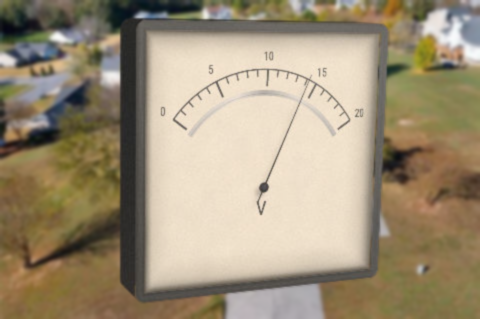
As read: 14 V
